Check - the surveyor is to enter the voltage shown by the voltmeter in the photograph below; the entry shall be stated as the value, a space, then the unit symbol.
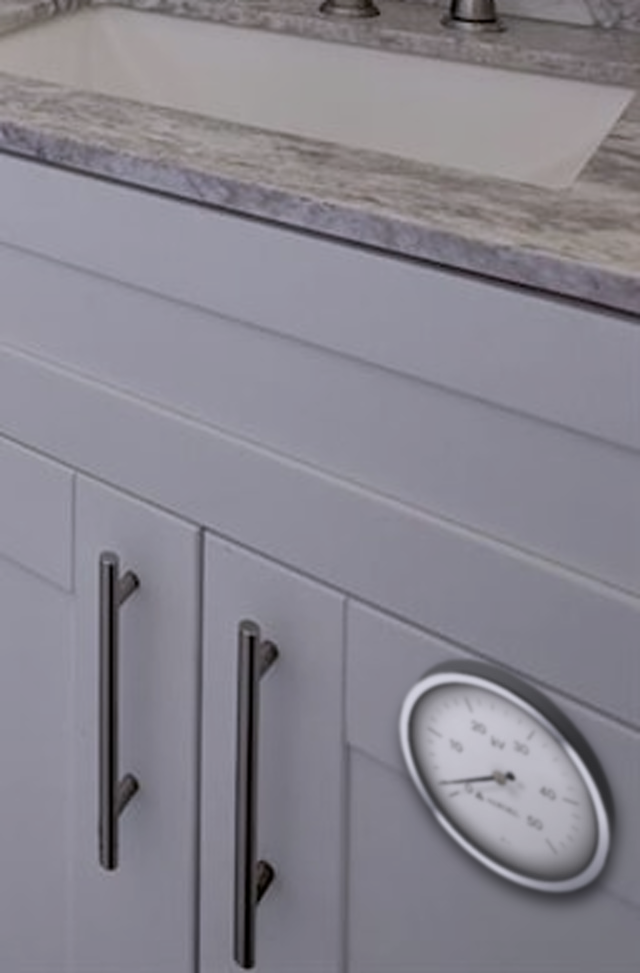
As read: 2 kV
